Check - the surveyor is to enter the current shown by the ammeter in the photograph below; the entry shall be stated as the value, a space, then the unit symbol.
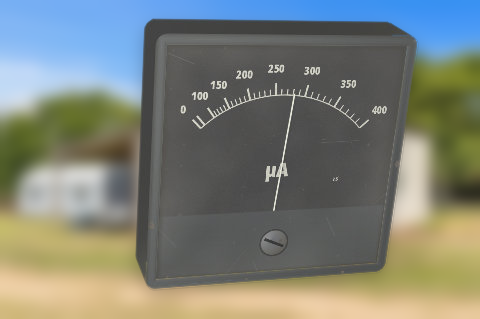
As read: 280 µA
